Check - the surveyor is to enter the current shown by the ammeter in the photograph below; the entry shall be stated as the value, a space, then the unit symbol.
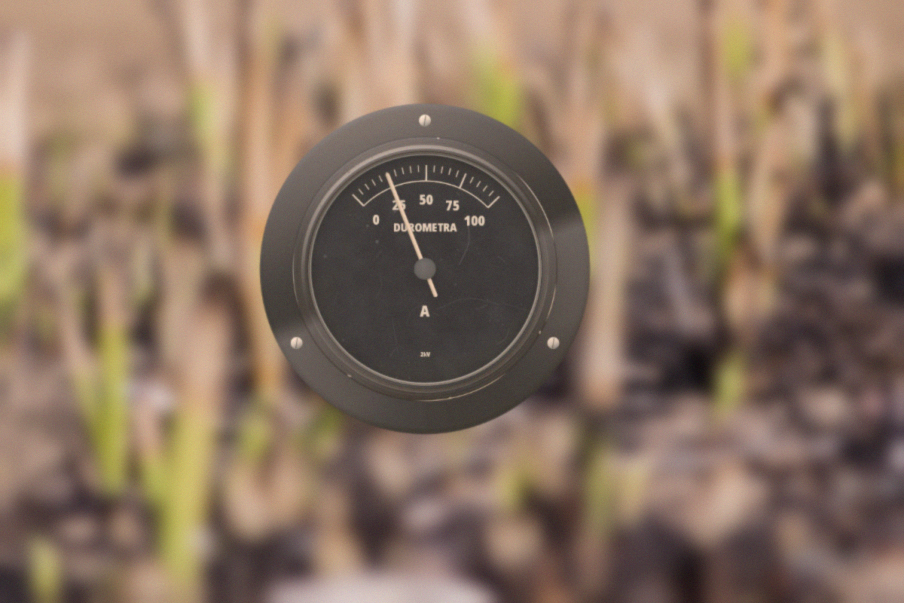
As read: 25 A
